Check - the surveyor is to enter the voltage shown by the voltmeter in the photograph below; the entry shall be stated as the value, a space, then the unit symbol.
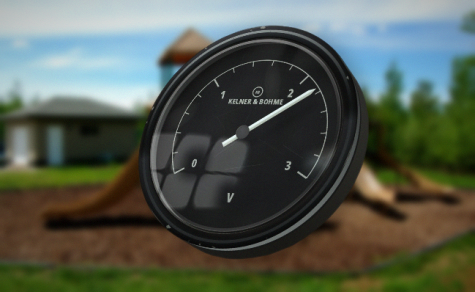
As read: 2.2 V
